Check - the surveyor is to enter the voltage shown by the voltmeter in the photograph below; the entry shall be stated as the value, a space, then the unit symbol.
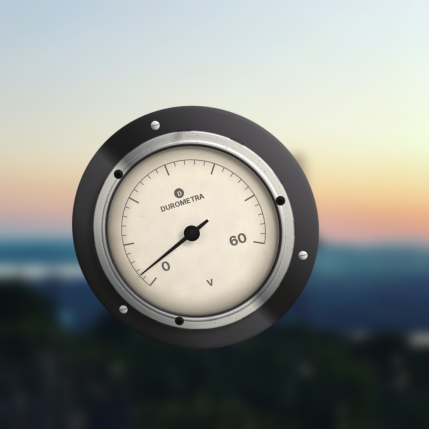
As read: 3 V
